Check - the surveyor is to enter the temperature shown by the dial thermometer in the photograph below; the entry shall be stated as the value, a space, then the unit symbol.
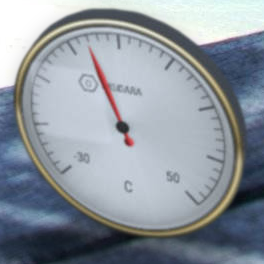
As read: 4 °C
